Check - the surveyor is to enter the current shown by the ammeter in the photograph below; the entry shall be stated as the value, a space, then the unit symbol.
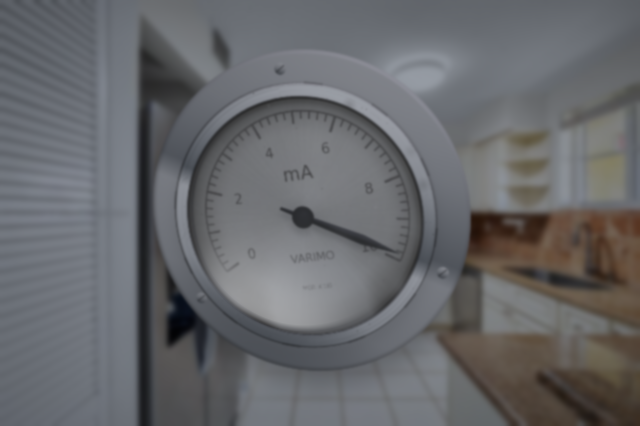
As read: 9.8 mA
